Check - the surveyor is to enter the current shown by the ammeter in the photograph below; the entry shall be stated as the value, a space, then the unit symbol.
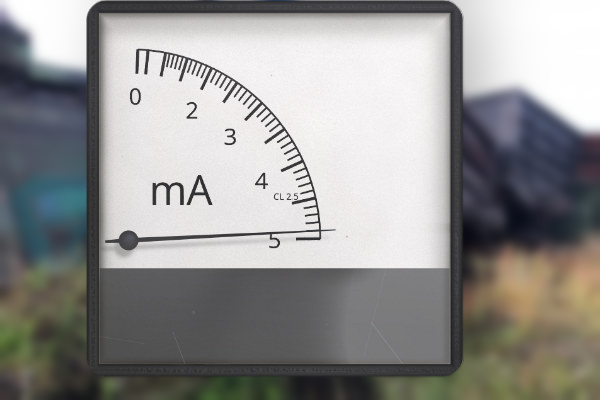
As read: 4.9 mA
